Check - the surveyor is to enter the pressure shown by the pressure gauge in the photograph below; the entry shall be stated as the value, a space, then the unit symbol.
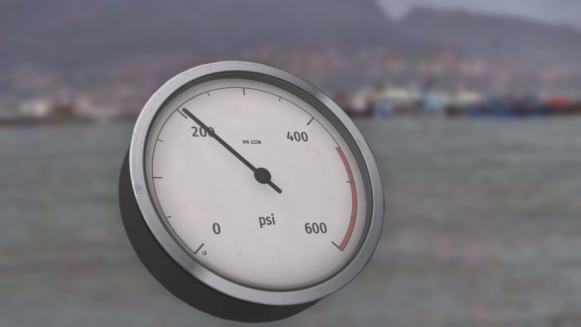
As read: 200 psi
